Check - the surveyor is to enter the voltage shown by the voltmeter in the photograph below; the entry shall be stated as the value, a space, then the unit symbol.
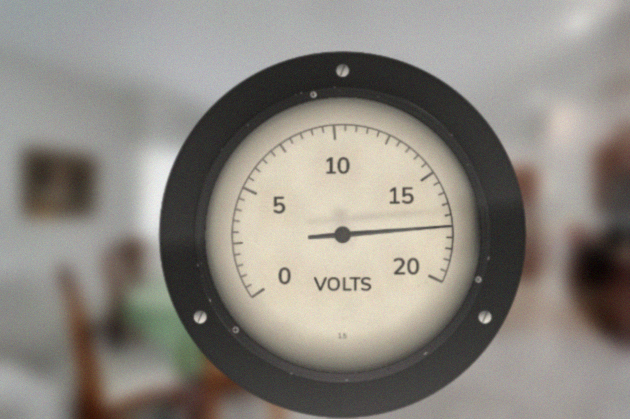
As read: 17.5 V
